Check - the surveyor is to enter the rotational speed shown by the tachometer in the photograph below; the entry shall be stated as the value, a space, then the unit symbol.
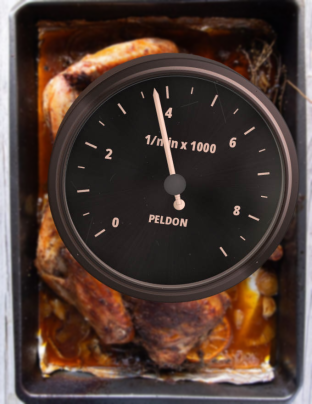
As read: 3750 rpm
